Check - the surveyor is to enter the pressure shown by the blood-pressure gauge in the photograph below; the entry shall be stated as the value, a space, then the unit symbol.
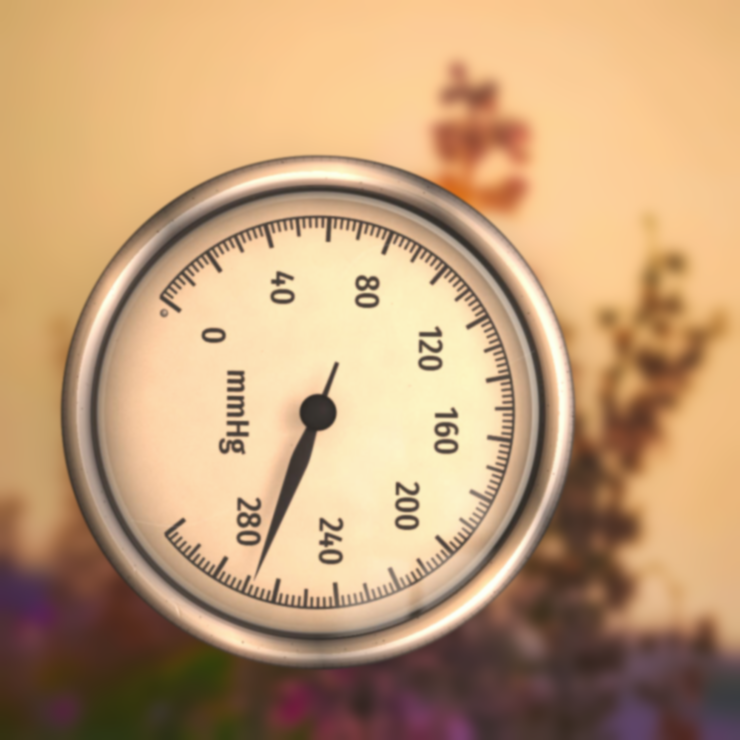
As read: 268 mmHg
